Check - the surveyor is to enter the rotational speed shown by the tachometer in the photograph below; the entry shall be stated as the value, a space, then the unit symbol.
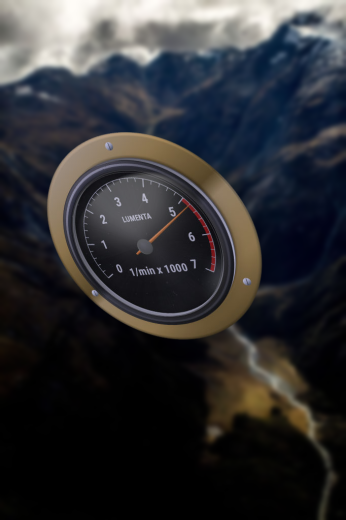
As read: 5200 rpm
